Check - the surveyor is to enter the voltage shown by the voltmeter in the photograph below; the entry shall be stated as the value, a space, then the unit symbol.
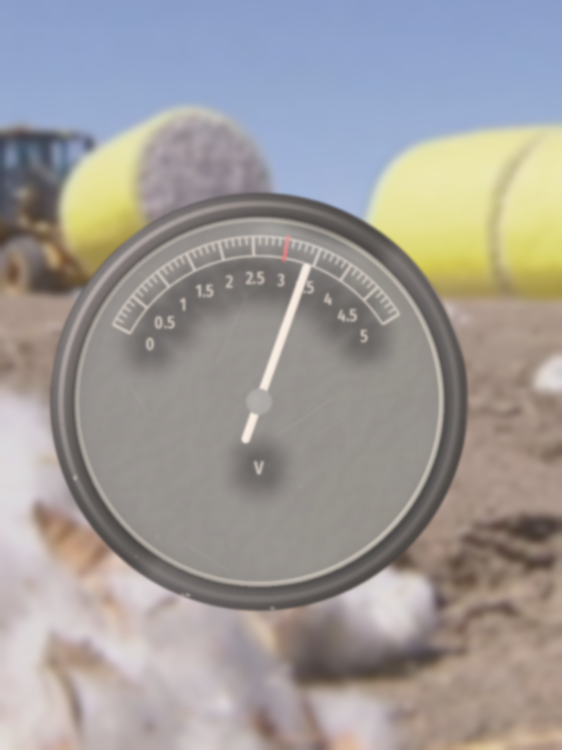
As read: 3.4 V
